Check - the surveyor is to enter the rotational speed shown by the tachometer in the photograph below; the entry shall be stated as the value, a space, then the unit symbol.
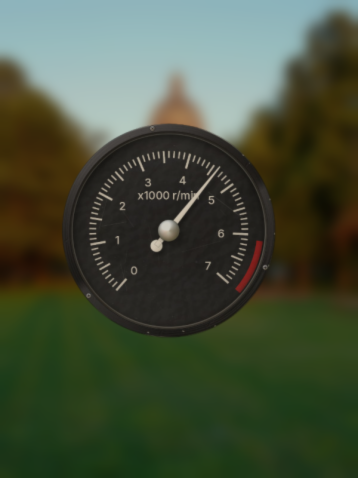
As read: 4600 rpm
